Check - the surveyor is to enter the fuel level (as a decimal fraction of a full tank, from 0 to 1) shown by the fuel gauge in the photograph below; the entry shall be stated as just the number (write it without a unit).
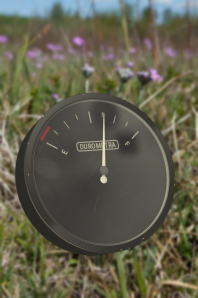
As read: 0.625
